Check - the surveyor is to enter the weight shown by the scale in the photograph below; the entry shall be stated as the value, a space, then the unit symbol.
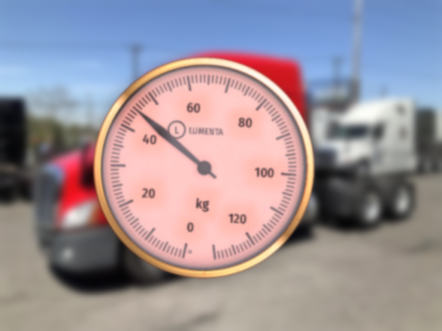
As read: 45 kg
